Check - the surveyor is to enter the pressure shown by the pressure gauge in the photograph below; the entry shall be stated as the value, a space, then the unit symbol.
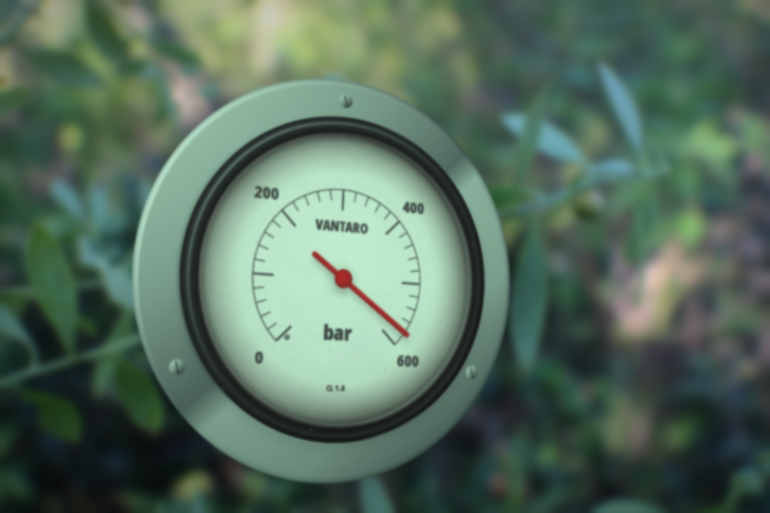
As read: 580 bar
